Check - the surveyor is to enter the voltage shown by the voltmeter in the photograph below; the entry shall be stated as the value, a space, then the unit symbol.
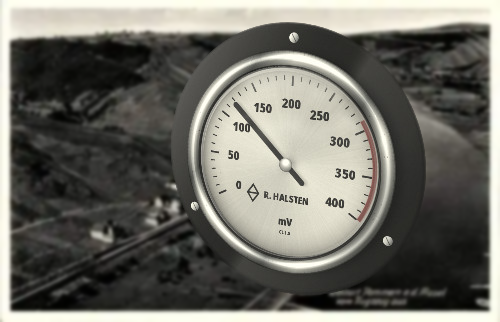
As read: 120 mV
